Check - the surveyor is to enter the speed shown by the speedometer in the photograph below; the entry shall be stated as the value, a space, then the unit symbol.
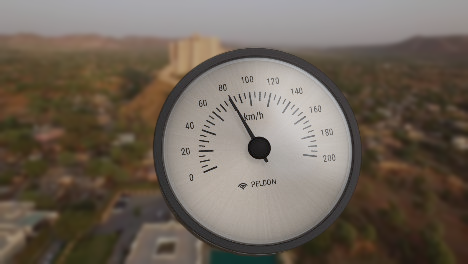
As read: 80 km/h
